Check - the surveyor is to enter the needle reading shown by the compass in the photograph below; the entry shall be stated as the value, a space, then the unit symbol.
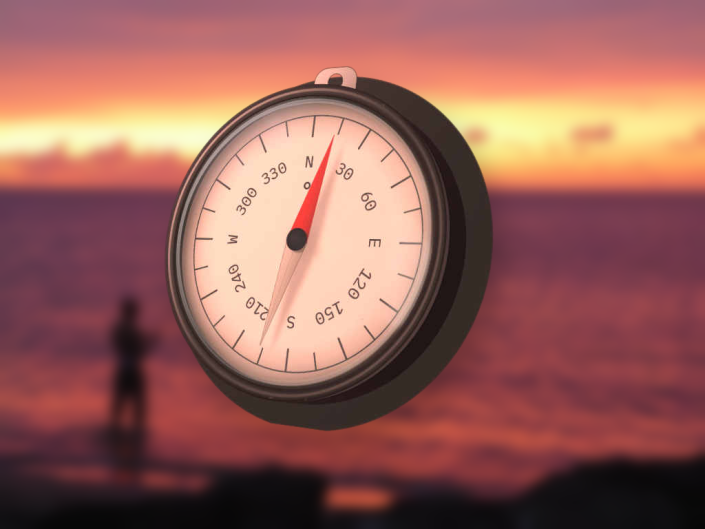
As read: 15 °
